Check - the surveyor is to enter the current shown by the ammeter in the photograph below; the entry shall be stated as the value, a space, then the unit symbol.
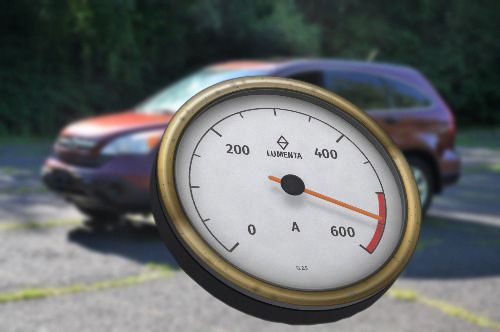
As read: 550 A
